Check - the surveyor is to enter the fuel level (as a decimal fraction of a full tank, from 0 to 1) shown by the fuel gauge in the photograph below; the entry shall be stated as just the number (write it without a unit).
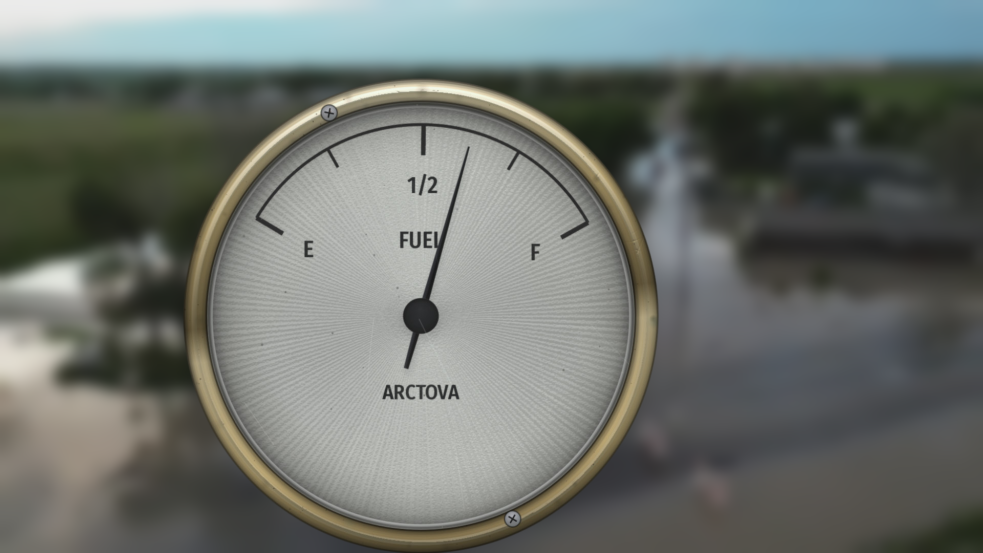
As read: 0.625
